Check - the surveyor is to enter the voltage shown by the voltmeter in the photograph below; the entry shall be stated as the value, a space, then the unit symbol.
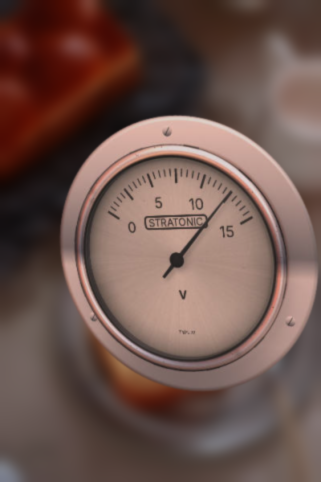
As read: 12.5 V
